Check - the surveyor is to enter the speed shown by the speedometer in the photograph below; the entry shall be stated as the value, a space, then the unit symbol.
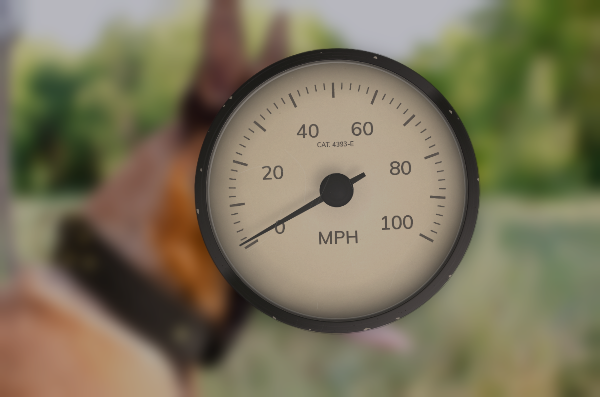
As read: 1 mph
